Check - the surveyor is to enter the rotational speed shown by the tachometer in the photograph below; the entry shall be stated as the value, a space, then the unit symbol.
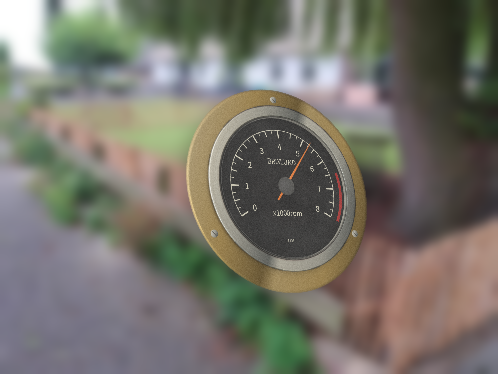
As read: 5250 rpm
